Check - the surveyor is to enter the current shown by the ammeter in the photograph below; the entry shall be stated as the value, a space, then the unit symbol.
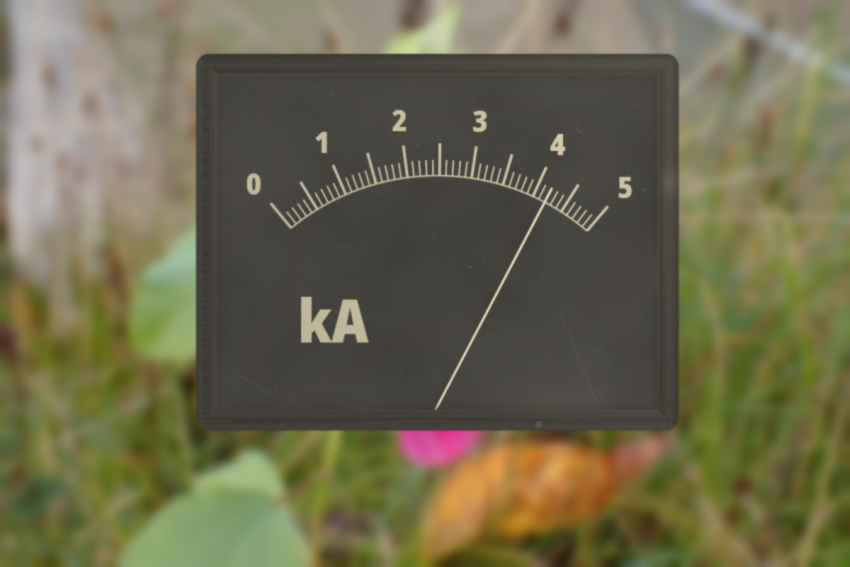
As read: 4.2 kA
